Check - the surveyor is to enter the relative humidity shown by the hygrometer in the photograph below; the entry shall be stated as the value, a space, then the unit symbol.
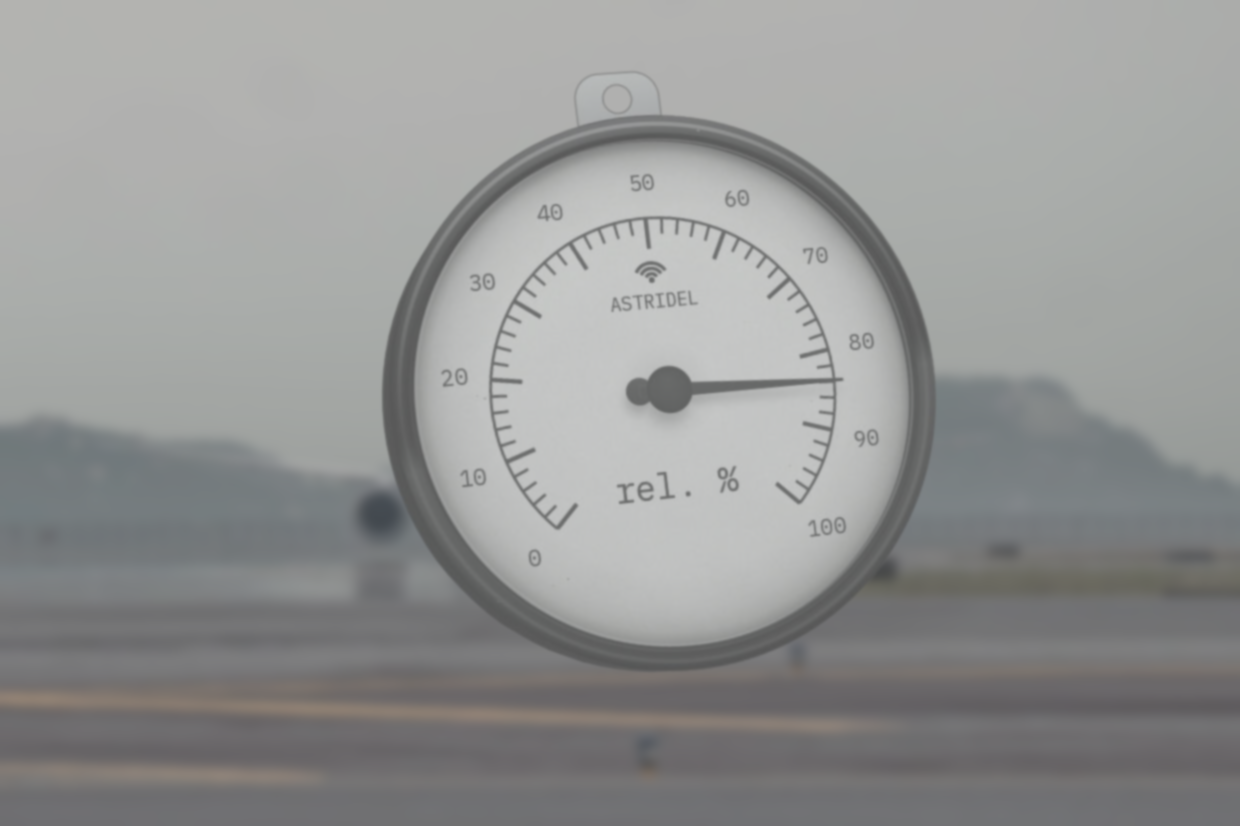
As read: 84 %
